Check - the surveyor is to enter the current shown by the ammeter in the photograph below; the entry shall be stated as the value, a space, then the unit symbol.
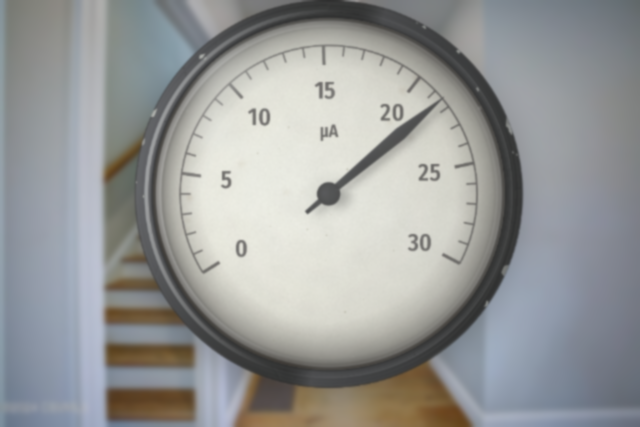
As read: 21.5 µA
